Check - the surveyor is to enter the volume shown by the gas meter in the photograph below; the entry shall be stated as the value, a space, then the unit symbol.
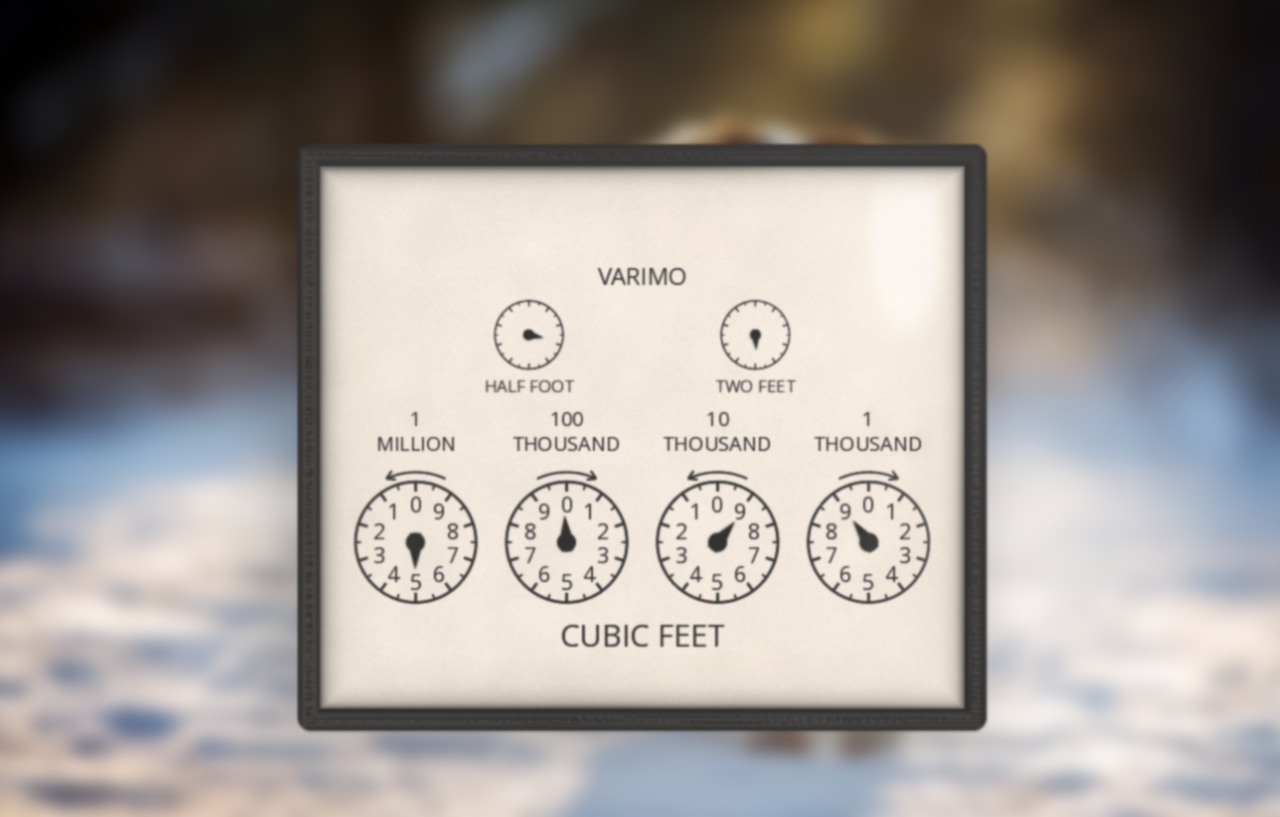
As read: 498900 ft³
